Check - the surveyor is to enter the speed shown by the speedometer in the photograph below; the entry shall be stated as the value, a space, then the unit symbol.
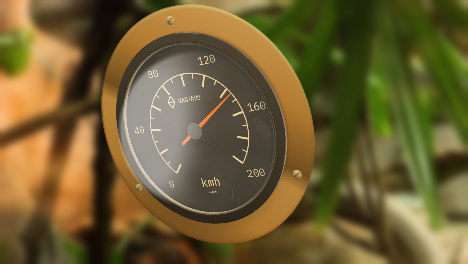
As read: 145 km/h
